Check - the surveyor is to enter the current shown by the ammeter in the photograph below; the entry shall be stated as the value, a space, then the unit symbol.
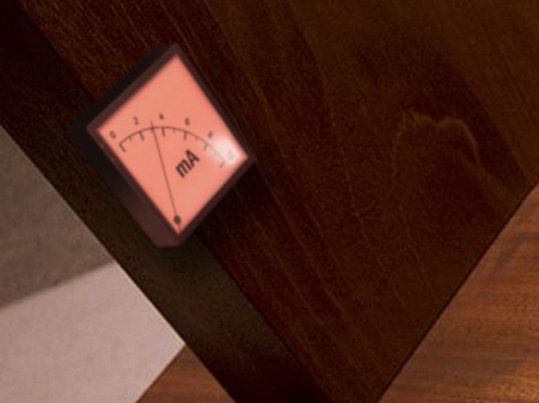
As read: 3 mA
